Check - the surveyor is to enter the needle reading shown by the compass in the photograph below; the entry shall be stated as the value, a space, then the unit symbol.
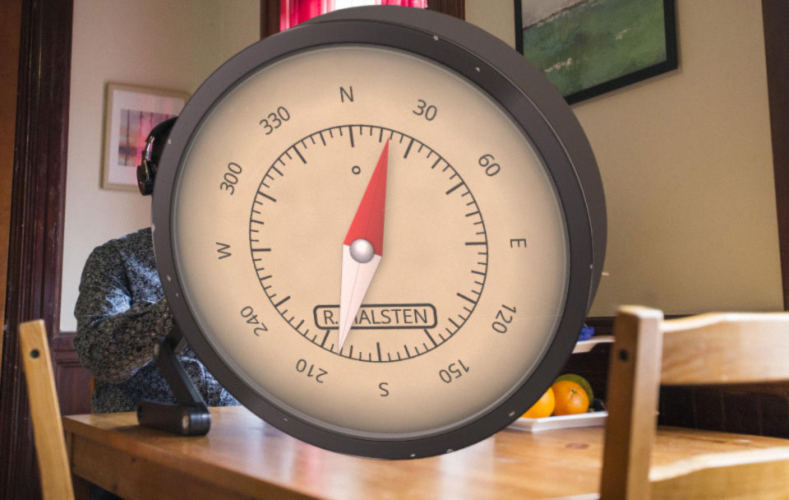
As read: 20 °
